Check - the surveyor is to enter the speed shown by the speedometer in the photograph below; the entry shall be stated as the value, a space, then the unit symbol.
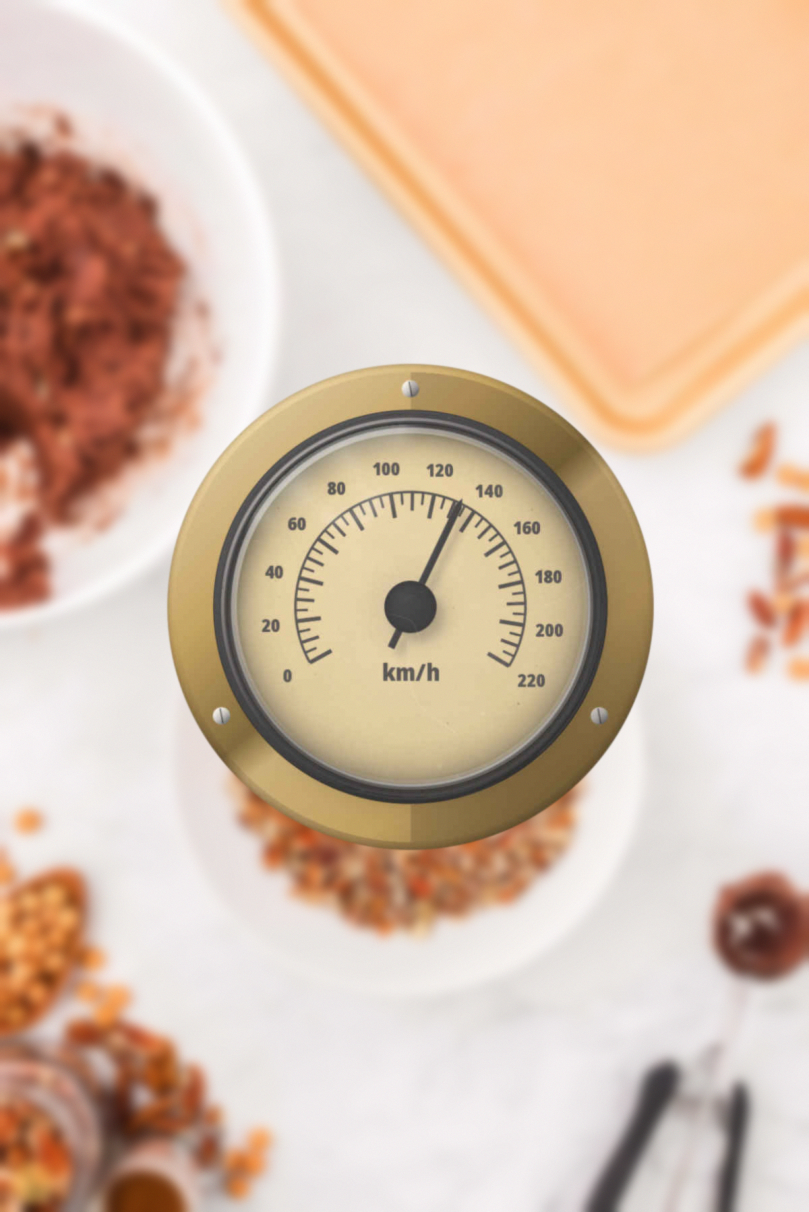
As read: 132.5 km/h
